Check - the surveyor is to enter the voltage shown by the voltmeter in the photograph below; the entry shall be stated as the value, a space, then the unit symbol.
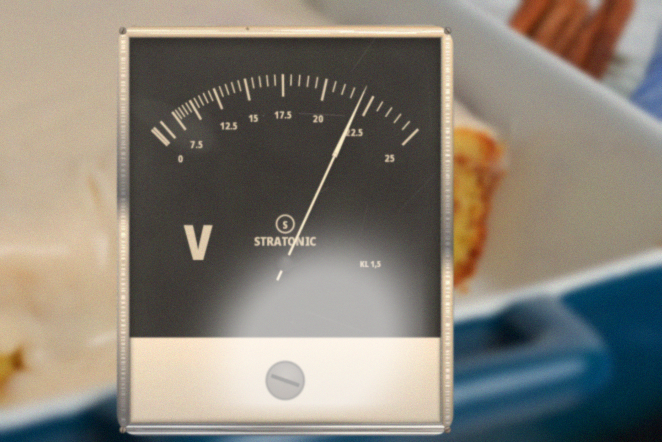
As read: 22 V
